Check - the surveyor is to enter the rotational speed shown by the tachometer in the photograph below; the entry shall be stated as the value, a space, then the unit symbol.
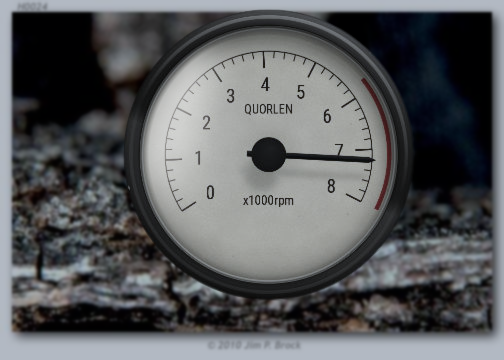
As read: 7200 rpm
